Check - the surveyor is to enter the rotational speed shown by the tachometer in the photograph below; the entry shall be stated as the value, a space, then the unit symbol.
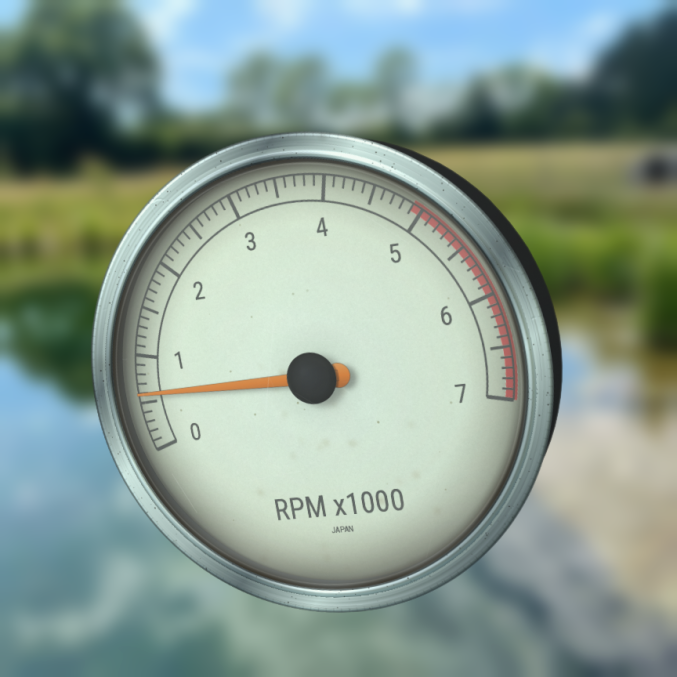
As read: 600 rpm
